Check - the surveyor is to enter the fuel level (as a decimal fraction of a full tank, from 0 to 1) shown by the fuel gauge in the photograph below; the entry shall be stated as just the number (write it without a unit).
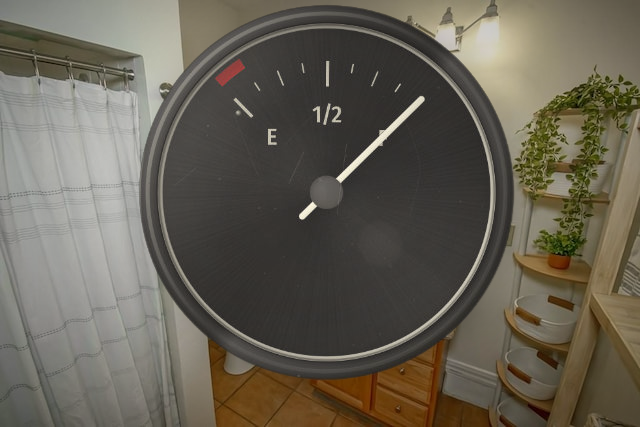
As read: 1
